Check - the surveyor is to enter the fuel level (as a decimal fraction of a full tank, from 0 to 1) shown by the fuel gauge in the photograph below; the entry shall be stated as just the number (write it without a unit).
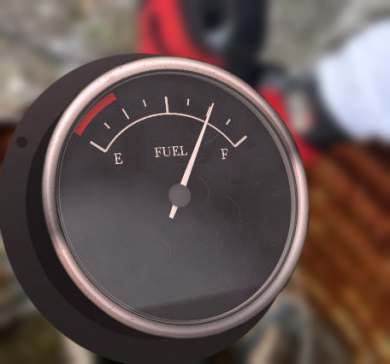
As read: 0.75
